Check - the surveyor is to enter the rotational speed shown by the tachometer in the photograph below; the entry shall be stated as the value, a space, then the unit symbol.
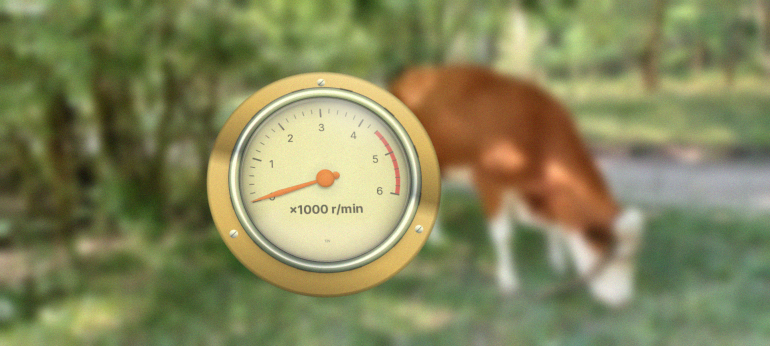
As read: 0 rpm
